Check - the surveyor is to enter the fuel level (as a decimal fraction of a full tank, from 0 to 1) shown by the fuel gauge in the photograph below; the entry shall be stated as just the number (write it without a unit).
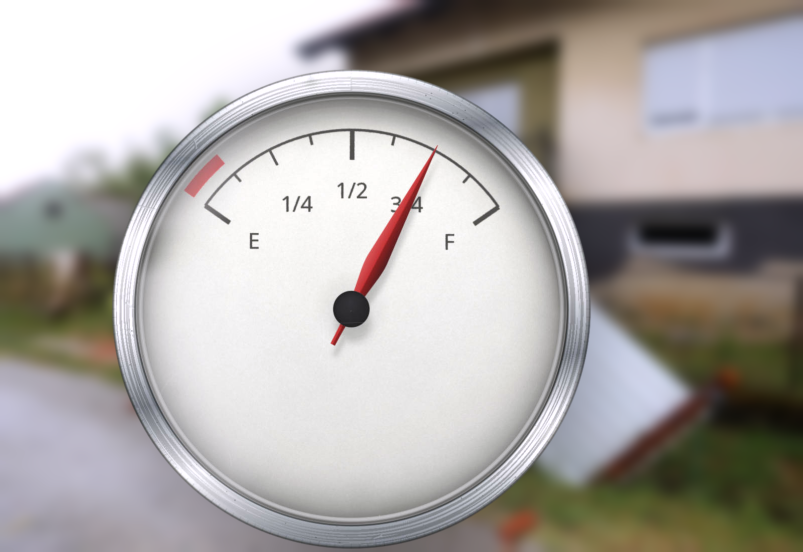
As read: 0.75
